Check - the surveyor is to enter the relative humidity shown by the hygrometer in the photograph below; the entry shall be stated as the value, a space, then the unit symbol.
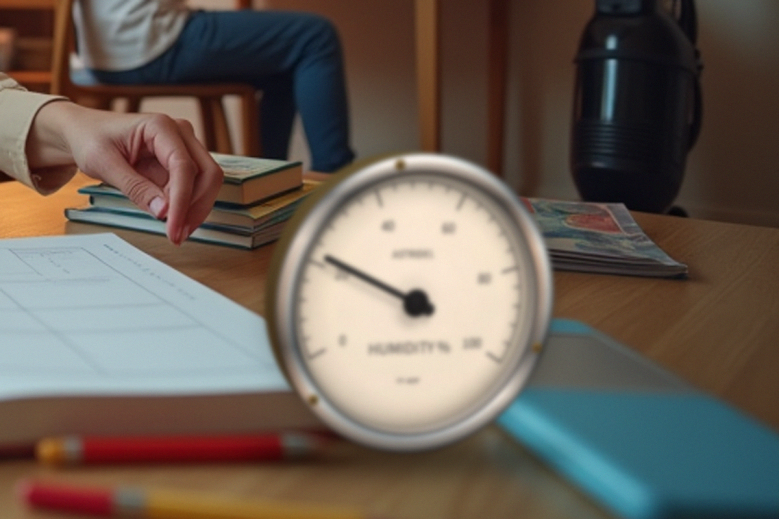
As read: 22 %
